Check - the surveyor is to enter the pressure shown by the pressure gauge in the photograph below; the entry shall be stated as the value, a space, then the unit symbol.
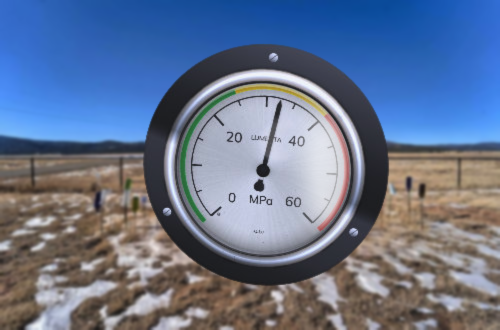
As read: 32.5 MPa
